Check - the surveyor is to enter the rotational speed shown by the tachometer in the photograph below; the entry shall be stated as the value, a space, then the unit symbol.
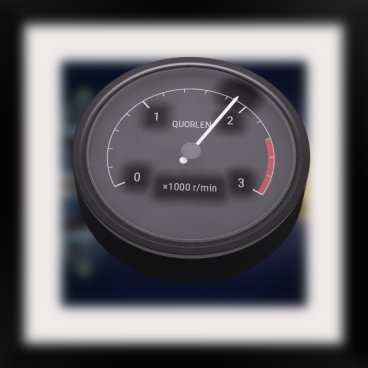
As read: 1900 rpm
